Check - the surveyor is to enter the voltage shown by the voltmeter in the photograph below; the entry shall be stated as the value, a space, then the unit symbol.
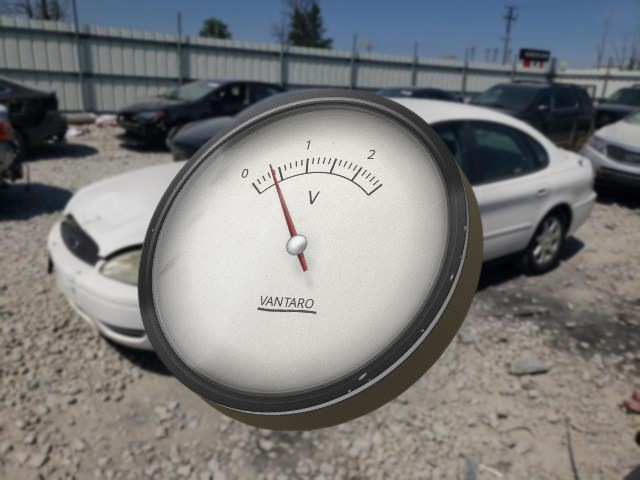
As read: 0.4 V
